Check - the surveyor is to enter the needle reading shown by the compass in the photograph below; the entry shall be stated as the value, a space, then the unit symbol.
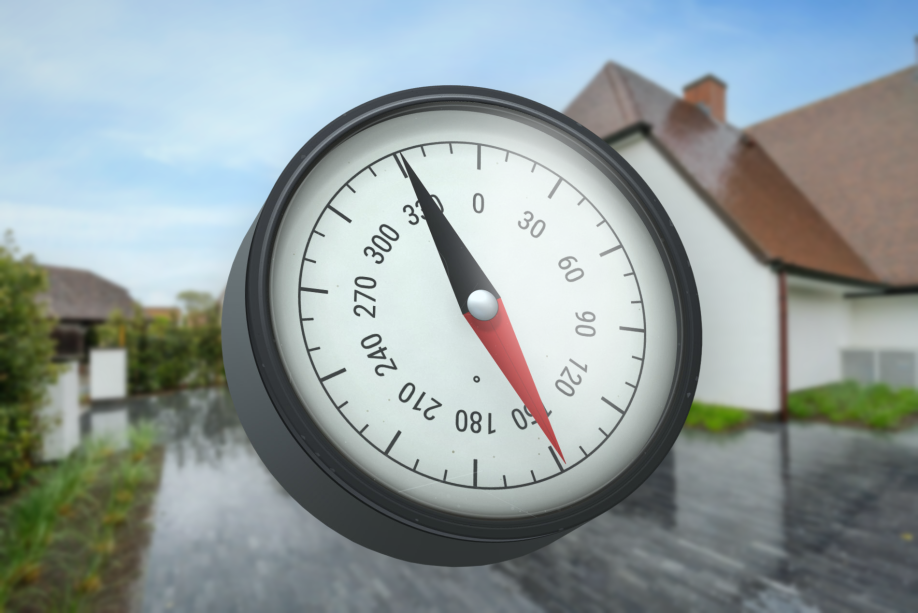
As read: 150 °
